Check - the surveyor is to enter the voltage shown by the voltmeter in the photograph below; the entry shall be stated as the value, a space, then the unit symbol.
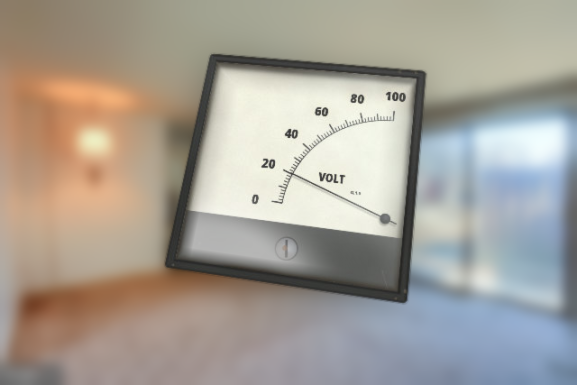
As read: 20 V
